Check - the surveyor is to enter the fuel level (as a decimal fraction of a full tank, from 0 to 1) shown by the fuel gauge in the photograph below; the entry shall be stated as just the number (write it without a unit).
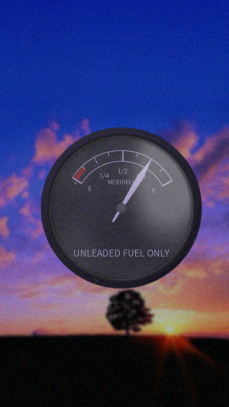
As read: 0.75
